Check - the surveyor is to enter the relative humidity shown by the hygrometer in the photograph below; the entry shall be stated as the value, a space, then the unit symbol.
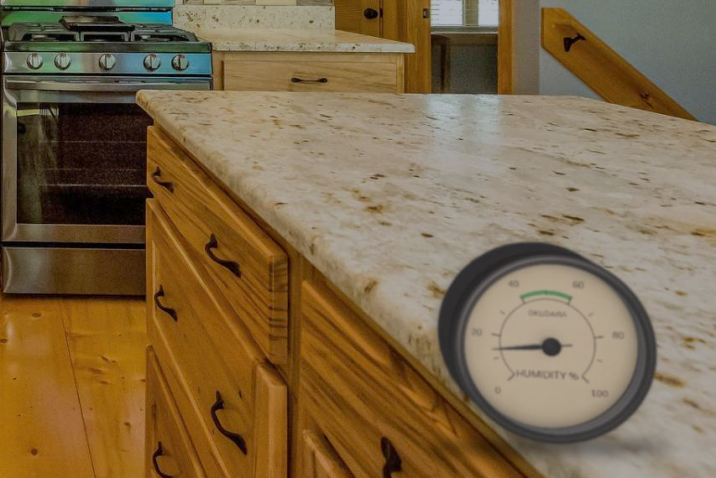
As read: 15 %
